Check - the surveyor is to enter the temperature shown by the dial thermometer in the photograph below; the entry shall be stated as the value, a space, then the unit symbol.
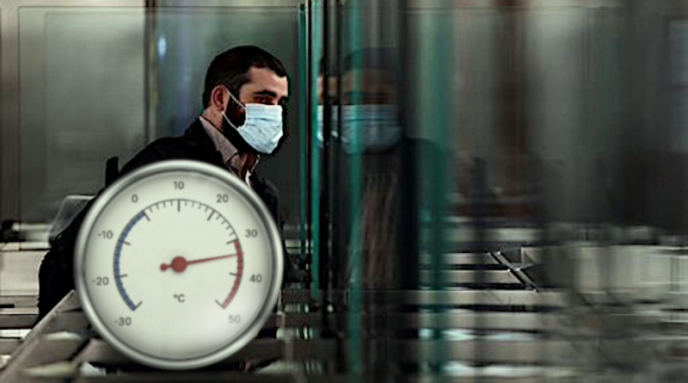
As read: 34 °C
